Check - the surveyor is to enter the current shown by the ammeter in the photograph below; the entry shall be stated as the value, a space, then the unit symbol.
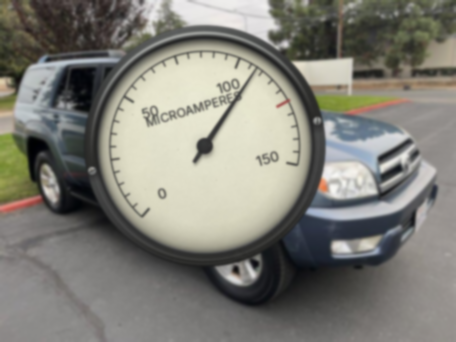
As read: 107.5 µA
